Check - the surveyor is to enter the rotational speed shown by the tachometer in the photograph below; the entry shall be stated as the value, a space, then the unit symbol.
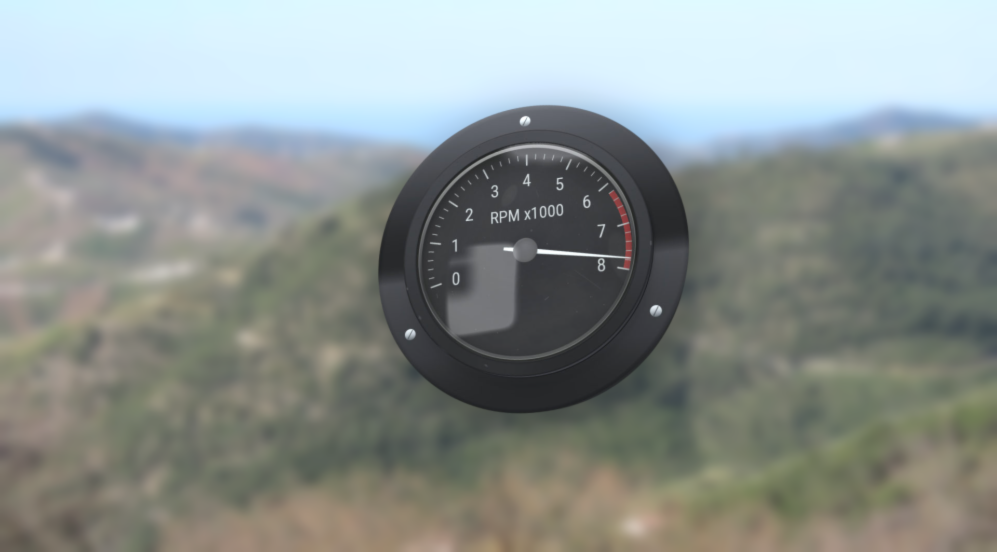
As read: 7800 rpm
